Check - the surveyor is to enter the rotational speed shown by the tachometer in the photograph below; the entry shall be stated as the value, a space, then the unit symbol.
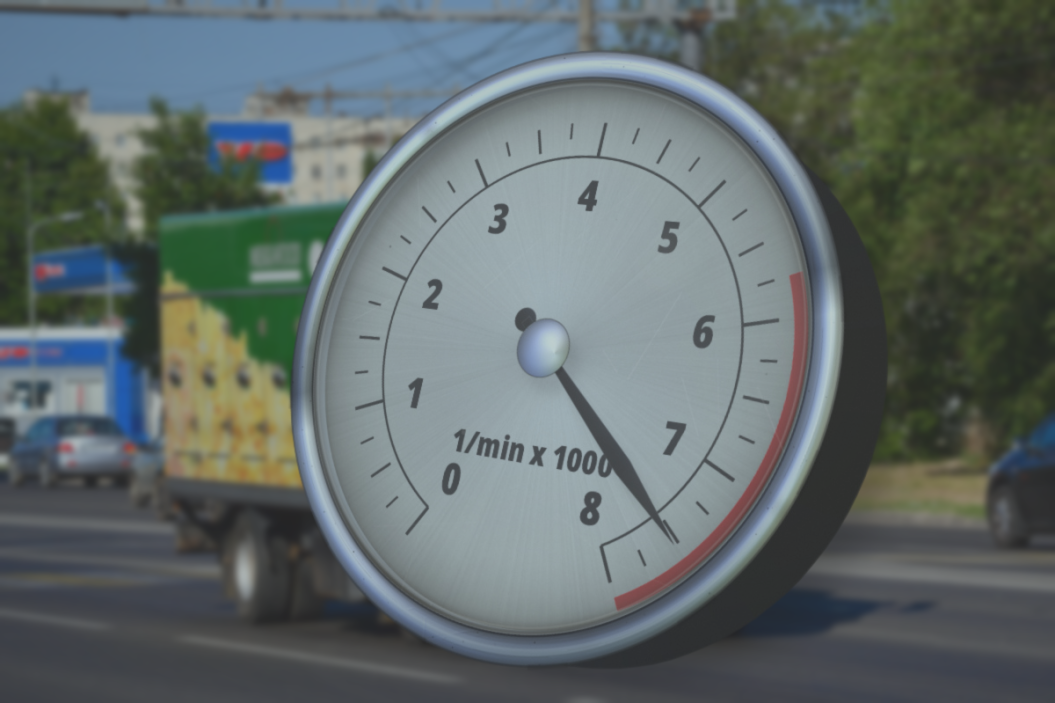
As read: 7500 rpm
